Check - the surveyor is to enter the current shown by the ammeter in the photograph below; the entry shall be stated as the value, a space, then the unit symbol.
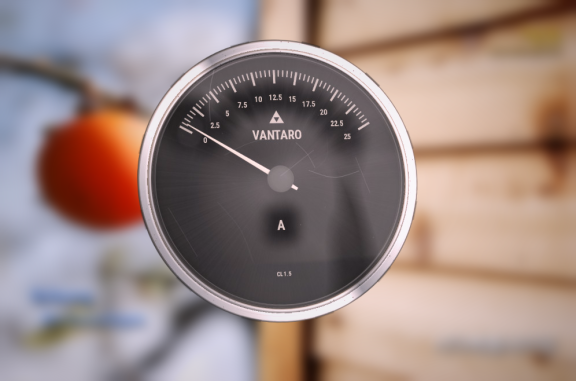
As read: 0.5 A
